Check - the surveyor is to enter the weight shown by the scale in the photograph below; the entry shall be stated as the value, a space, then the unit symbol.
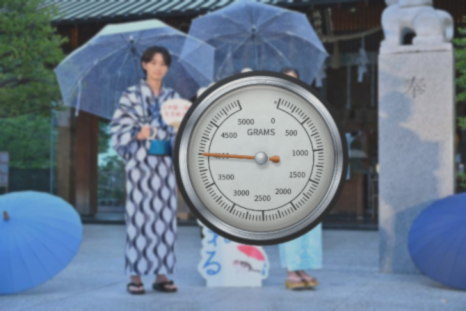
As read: 4000 g
